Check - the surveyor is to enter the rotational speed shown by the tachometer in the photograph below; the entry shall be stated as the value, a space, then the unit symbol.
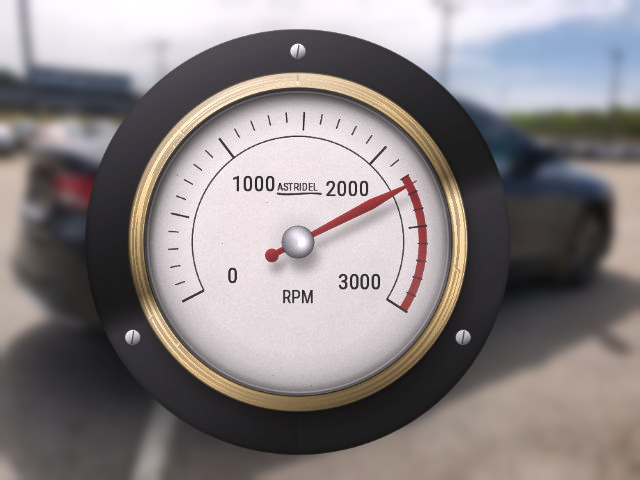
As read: 2250 rpm
